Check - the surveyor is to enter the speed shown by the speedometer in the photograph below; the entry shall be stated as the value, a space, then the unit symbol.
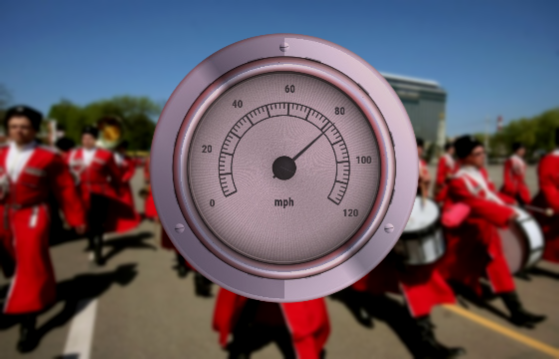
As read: 82 mph
